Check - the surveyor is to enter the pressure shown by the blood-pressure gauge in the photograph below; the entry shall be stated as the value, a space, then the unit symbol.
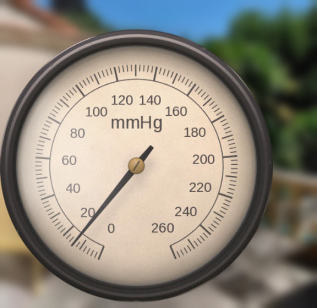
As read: 14 mmHg
